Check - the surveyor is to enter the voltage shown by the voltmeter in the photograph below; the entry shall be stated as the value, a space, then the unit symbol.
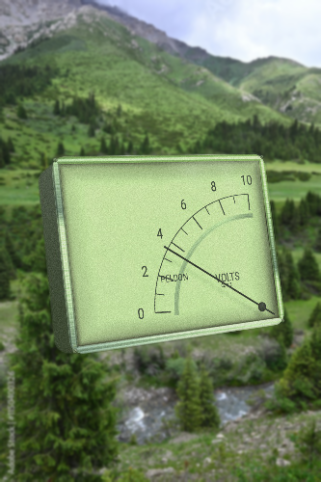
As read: 3.5 V
